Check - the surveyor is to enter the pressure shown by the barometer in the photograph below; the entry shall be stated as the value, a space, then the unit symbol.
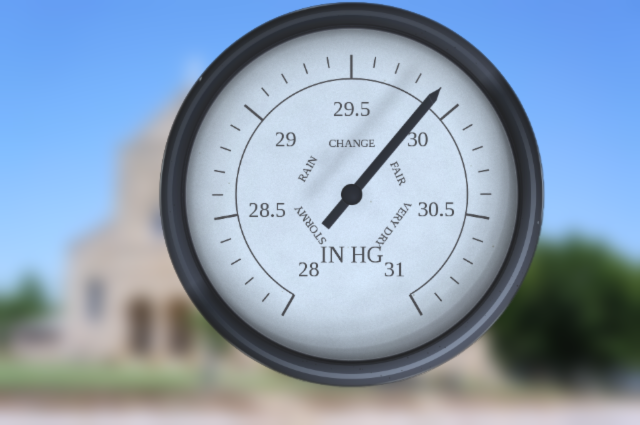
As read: 29.9 inHg
